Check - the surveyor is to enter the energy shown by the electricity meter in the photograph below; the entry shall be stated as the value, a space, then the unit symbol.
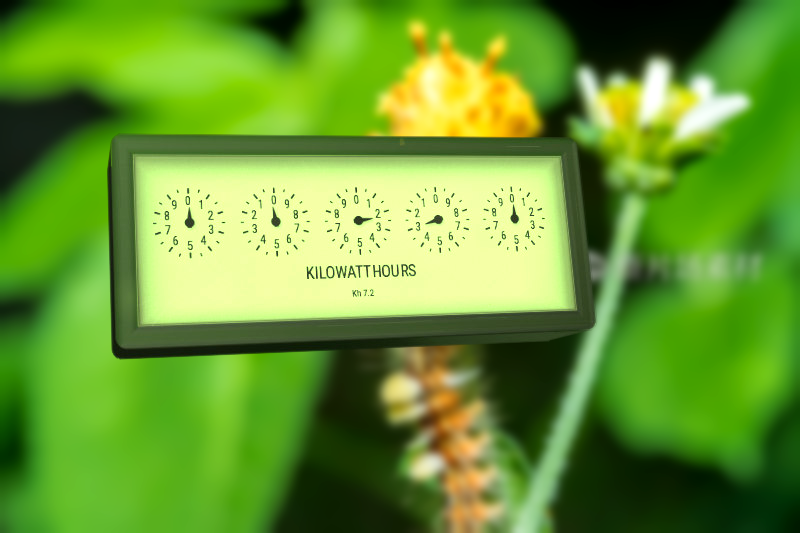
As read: 230 kWh
